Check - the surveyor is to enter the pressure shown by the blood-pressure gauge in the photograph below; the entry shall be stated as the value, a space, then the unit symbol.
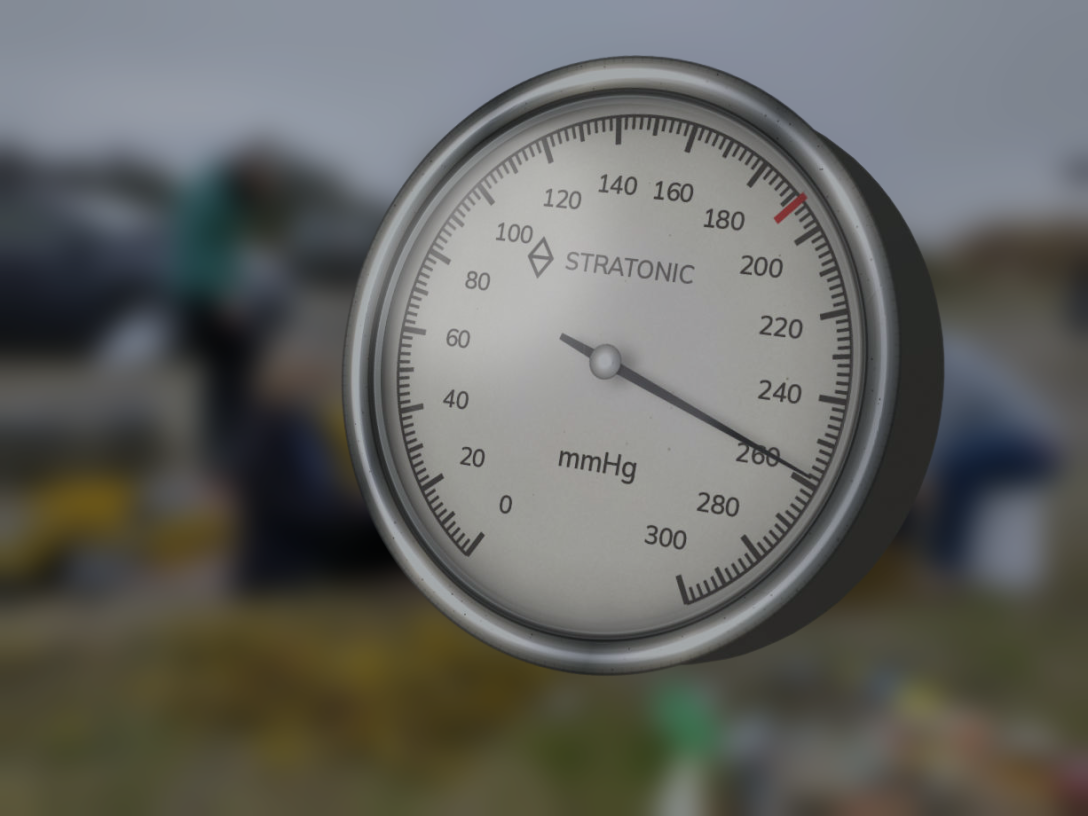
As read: 258 mmHg
